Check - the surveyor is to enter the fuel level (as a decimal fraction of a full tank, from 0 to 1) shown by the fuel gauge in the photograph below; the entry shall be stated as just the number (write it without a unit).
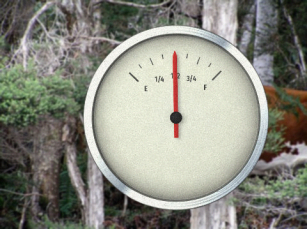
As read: 0.5
